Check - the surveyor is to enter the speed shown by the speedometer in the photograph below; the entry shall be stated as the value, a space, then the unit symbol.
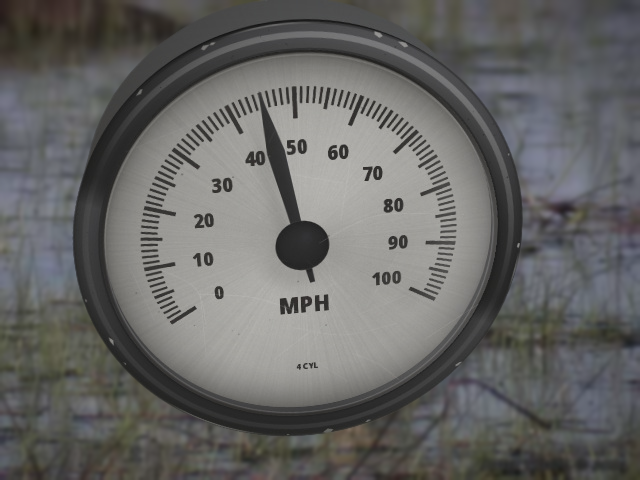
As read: 45 mph
